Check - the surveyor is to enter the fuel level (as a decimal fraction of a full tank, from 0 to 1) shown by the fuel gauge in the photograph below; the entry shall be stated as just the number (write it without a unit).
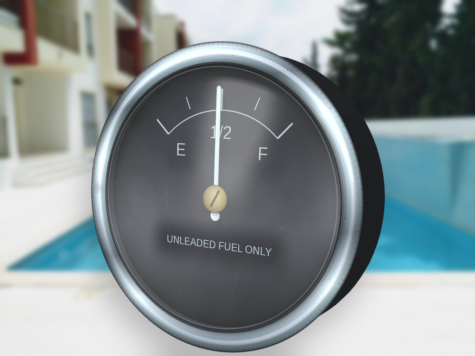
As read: 0.5
